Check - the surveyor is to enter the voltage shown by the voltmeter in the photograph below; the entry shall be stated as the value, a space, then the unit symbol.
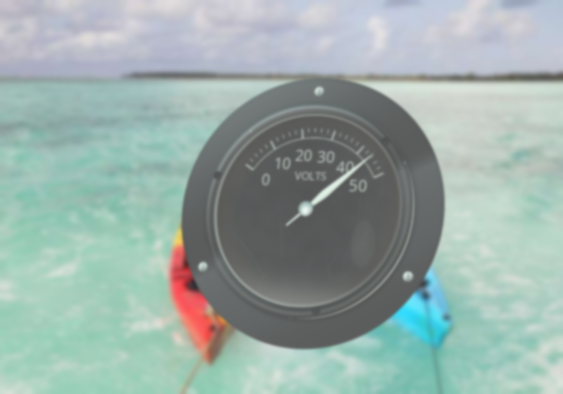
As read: 44 V
